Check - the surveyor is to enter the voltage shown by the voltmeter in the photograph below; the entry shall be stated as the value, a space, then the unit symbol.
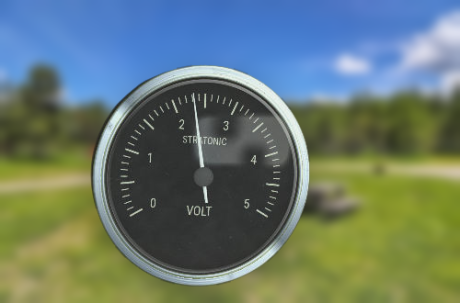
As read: 2.3 V
